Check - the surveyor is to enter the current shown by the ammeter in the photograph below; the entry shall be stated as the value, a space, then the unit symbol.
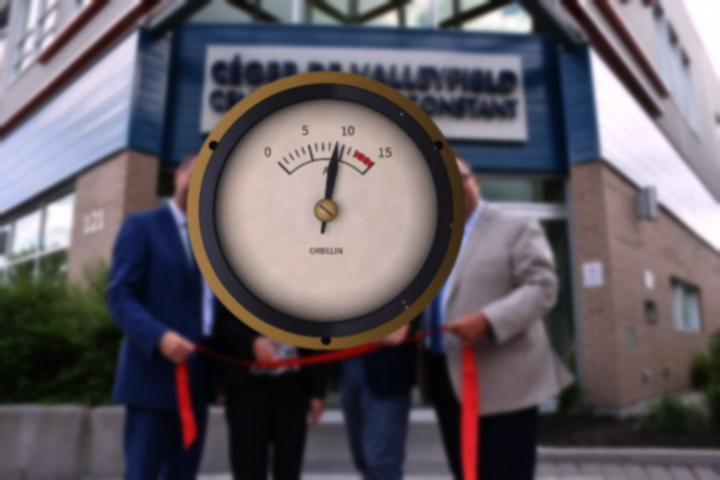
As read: 9 A
